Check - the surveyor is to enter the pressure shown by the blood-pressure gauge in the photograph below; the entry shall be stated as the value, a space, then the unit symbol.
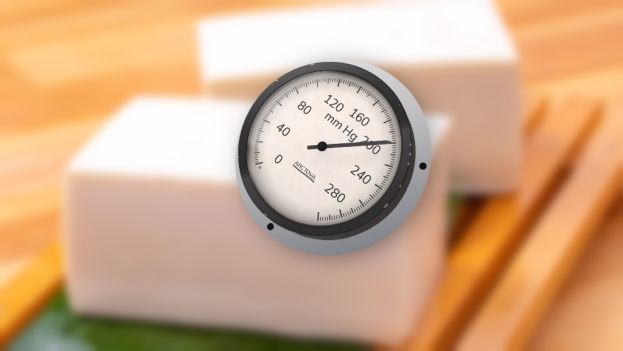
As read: 200 mmHg
